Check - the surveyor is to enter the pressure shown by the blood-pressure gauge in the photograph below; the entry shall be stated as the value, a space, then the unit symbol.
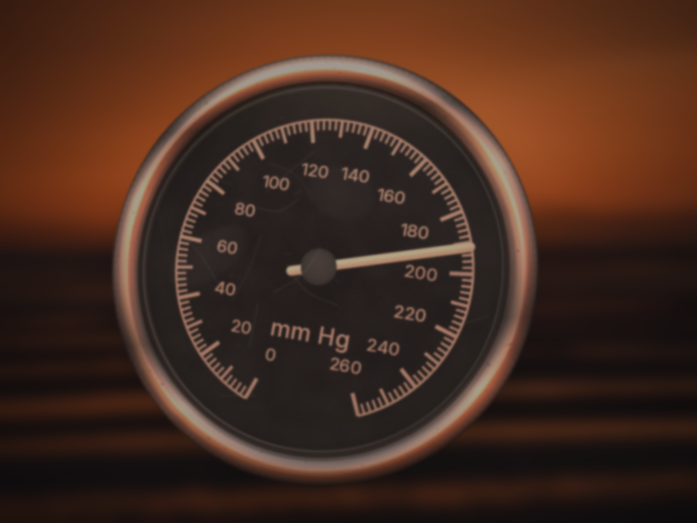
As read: 192 mmHg
